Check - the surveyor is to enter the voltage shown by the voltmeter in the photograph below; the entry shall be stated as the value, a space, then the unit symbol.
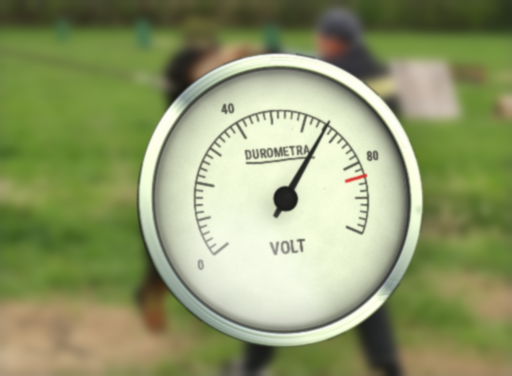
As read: 66 V
